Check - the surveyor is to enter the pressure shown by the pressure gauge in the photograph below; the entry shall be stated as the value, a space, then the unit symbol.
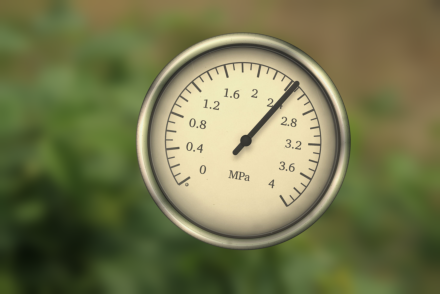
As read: 2.45 MPa
